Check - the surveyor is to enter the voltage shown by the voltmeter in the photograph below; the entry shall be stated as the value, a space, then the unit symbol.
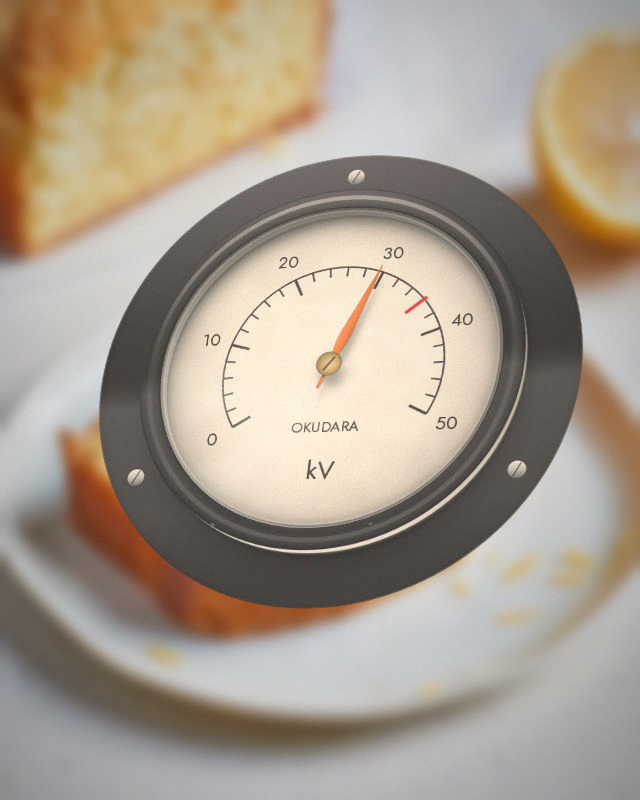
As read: 30 kV
